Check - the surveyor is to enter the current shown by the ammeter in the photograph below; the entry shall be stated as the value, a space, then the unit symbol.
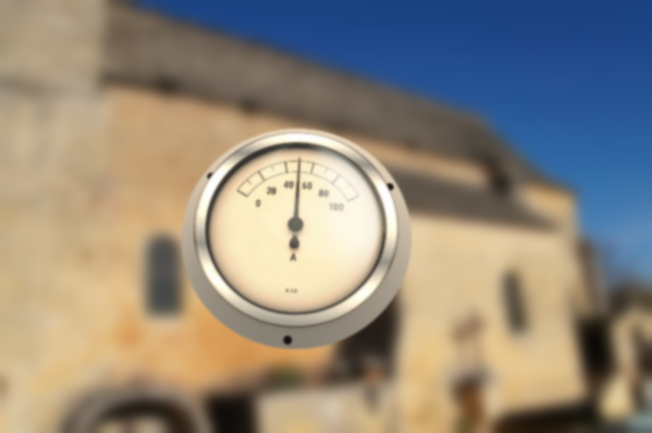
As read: 50 A
